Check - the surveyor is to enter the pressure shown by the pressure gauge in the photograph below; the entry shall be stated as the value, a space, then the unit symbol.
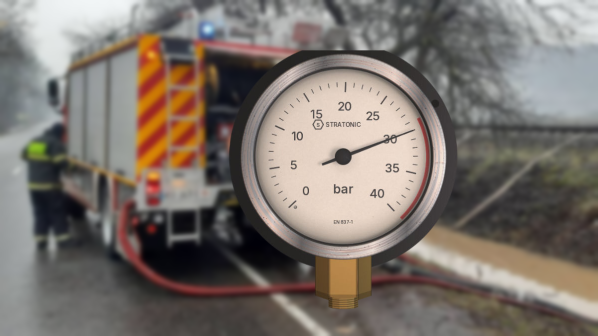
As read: 30 bar
